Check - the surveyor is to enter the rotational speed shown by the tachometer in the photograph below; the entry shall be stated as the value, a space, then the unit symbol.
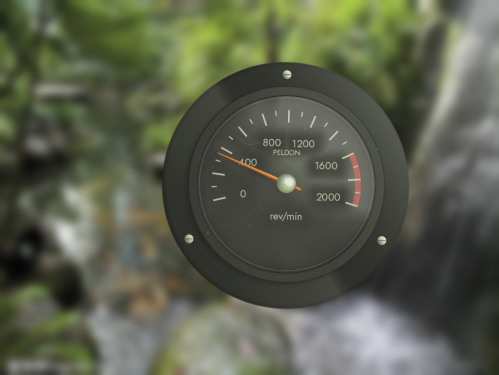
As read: 350 rpm
